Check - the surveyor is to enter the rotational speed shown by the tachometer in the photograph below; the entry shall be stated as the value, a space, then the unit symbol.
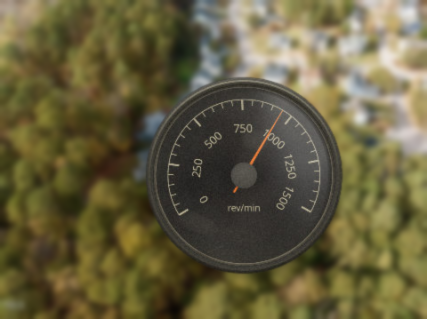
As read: 950 rpm
